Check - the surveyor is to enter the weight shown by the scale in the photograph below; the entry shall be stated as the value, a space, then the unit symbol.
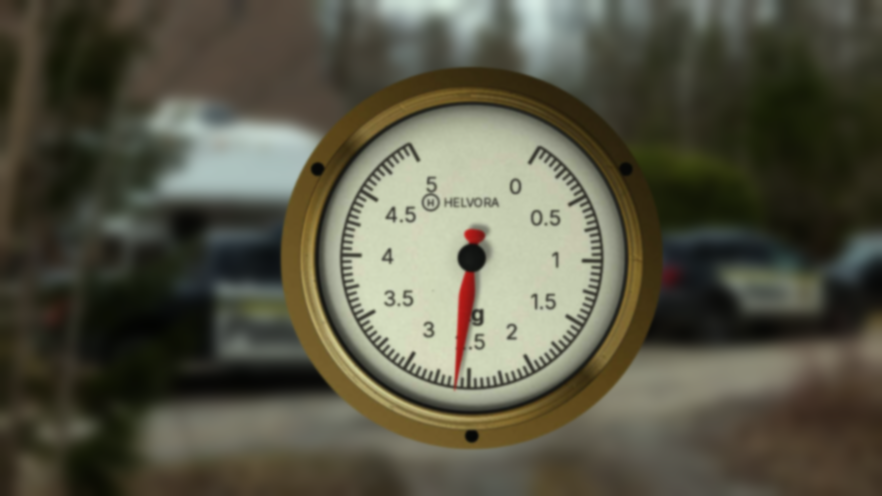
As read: 2.6 kg
